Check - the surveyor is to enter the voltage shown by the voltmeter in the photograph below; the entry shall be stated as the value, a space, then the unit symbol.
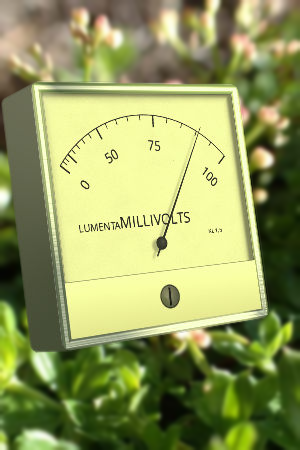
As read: 90 mV
